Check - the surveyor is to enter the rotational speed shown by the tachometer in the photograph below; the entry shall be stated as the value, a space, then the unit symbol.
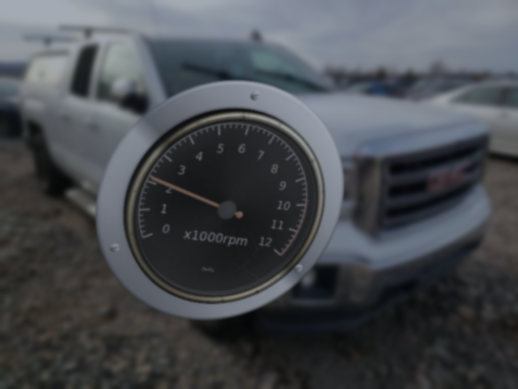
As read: 2200 rpm
